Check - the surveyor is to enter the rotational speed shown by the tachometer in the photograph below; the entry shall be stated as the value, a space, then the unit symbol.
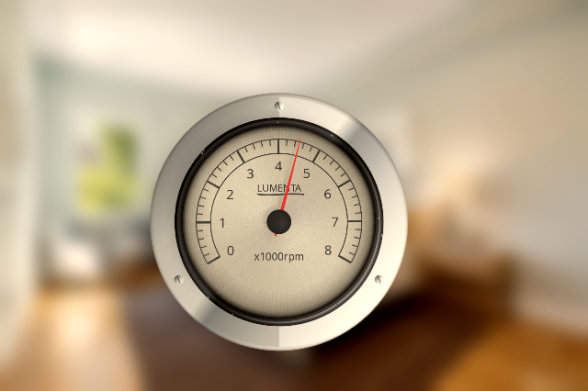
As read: 4500 rpm
